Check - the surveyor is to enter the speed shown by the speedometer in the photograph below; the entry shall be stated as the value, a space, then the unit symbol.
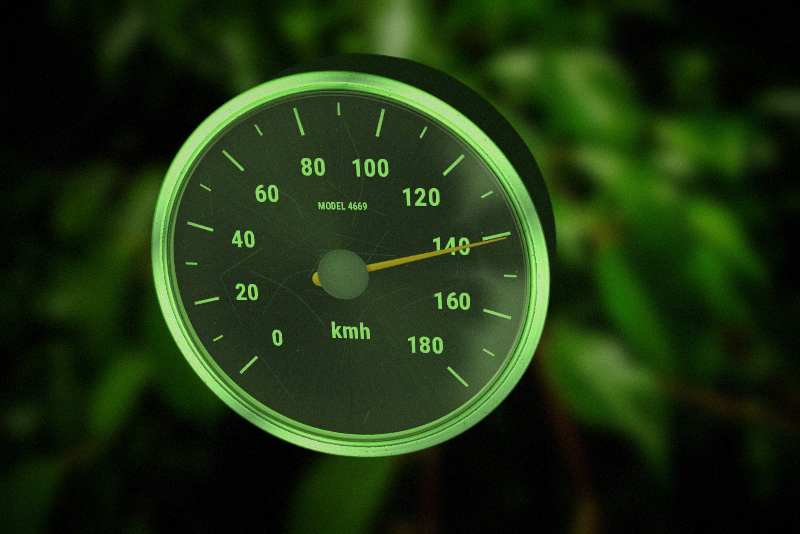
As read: 140 km/h
